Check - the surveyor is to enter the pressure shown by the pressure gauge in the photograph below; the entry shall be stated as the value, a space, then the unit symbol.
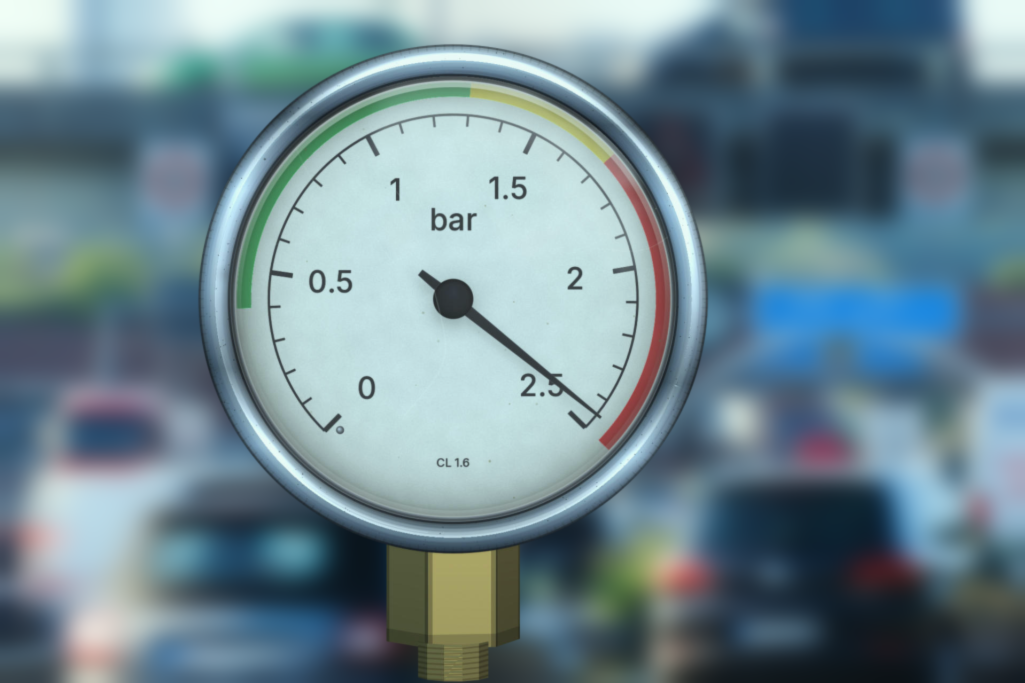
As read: 2.45 bar
